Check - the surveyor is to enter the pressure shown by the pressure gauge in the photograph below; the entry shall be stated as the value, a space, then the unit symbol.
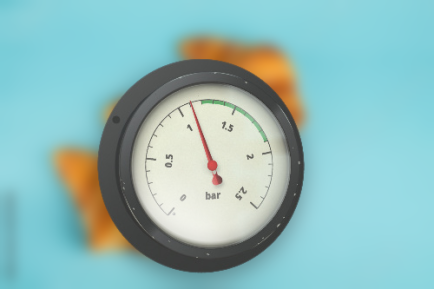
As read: 1.1 bar
